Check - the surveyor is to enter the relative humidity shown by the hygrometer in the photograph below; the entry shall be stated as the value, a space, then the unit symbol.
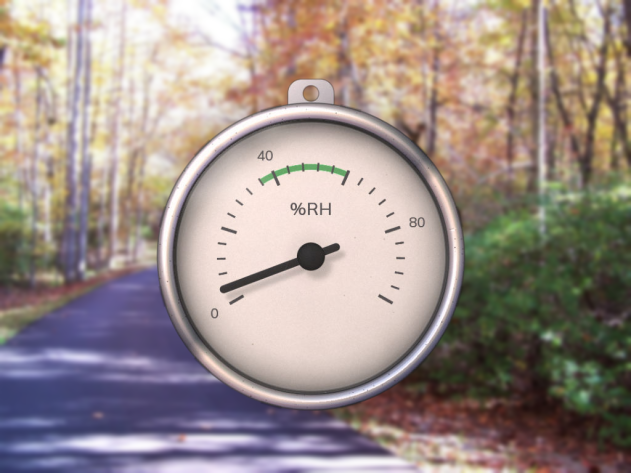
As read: 4 %
